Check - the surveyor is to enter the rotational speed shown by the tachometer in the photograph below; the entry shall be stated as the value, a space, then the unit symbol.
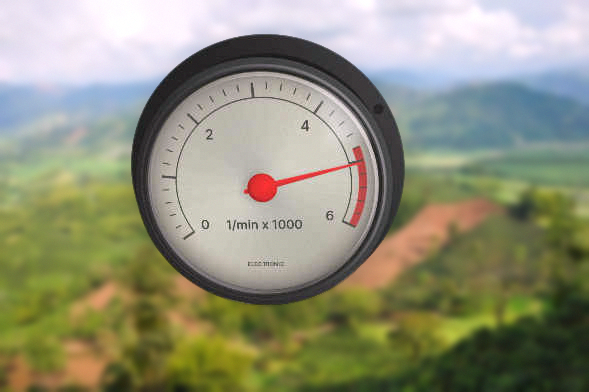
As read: 5000 rpm
